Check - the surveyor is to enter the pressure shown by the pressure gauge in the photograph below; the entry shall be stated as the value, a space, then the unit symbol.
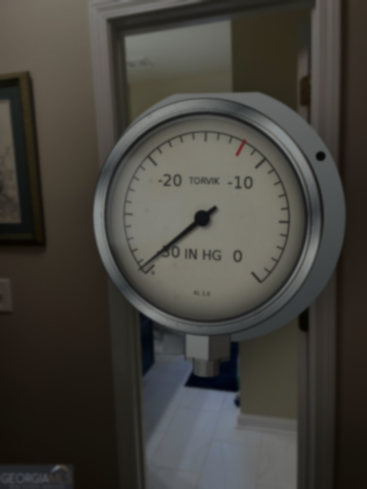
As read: -29.5 inHg
